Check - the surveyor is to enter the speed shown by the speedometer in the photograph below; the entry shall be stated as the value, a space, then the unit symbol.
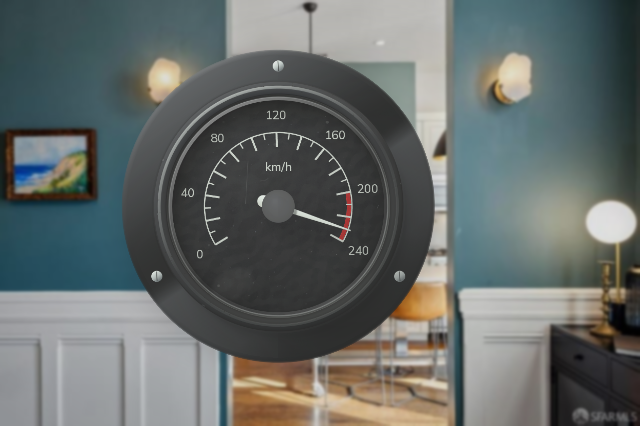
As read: 230 km/h
